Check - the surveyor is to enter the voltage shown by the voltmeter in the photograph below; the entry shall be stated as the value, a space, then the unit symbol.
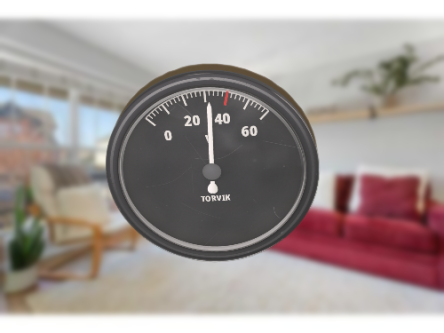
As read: 32 V
